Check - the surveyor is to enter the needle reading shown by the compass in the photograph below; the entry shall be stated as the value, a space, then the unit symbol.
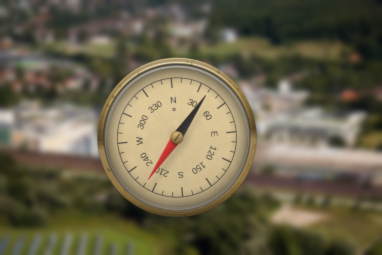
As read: 220 °
